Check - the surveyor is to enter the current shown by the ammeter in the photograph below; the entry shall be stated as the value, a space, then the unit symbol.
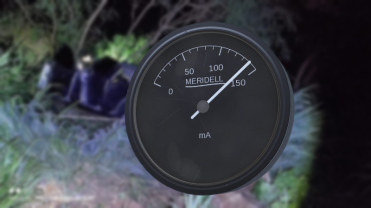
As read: 140 mA
